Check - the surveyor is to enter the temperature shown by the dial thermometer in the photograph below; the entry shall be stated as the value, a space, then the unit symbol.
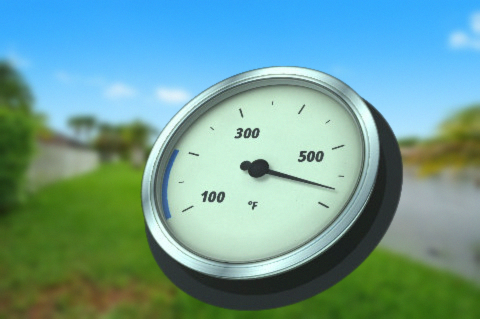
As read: 575 °F
